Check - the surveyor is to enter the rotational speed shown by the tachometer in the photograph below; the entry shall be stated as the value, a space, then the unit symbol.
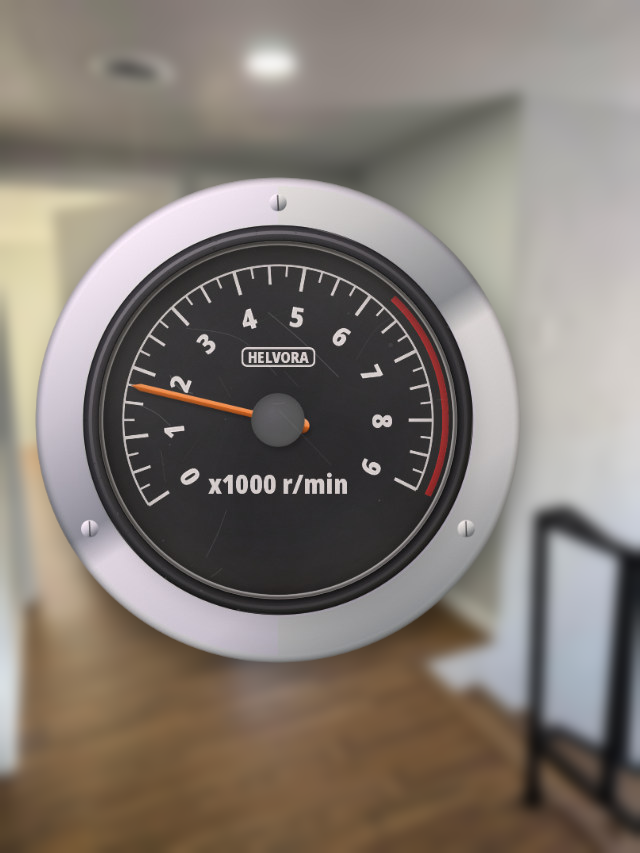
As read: 1750 rpm
